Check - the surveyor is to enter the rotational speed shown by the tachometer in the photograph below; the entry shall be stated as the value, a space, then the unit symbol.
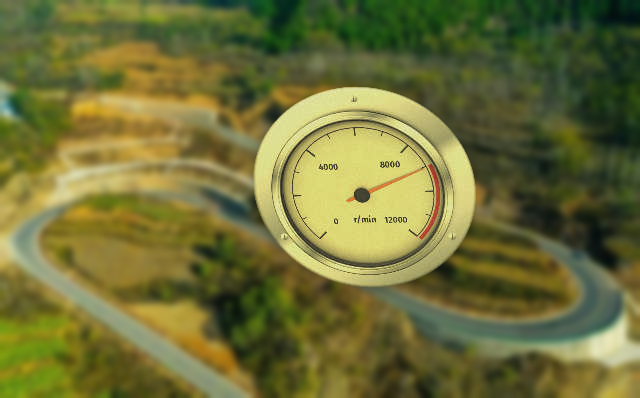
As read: 9000 rpm
